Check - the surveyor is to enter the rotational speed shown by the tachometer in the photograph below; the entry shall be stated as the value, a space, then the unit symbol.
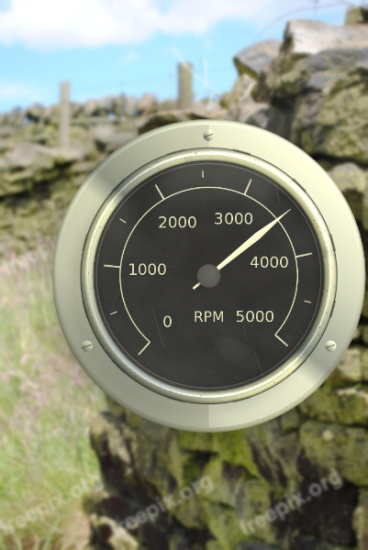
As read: 3500 rpm
